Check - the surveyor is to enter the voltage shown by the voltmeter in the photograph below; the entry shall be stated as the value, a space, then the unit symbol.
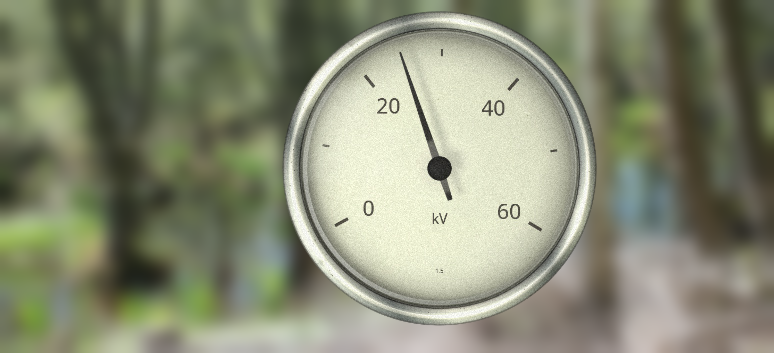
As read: 25 kV
